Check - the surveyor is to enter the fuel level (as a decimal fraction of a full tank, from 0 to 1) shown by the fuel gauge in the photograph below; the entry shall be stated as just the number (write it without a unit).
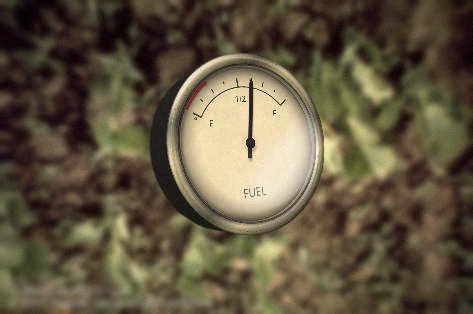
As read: 0.625
